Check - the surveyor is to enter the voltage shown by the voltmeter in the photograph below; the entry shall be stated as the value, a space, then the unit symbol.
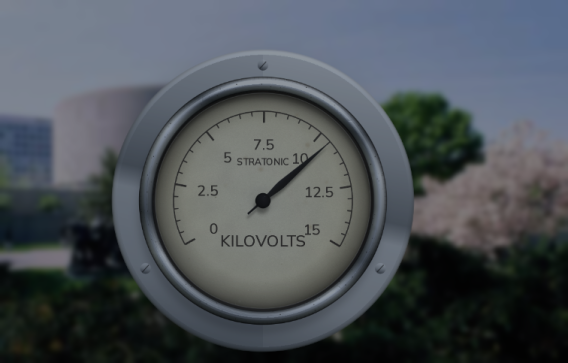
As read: 10.5 kV
